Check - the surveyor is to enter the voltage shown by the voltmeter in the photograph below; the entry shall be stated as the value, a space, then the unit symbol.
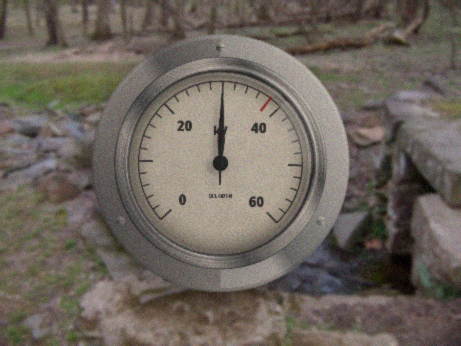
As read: 30 kV
